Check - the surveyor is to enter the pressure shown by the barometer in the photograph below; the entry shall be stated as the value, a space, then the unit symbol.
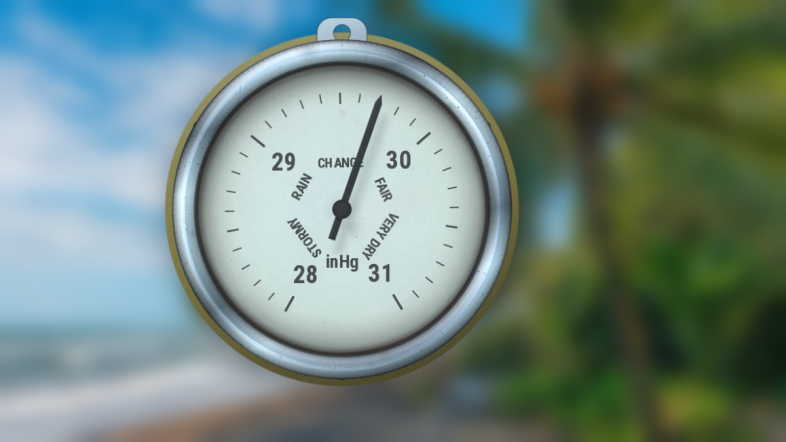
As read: 29.7 inHg
